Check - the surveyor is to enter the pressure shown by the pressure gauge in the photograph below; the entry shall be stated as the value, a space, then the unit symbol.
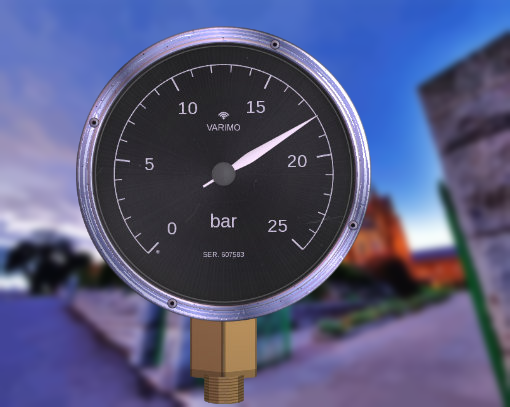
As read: 18 bar
